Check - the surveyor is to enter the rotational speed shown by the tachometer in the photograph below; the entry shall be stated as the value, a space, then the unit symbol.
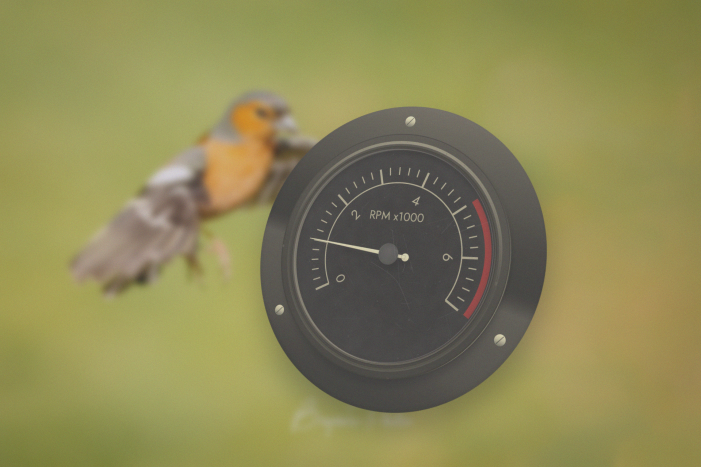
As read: 1000 rpm
